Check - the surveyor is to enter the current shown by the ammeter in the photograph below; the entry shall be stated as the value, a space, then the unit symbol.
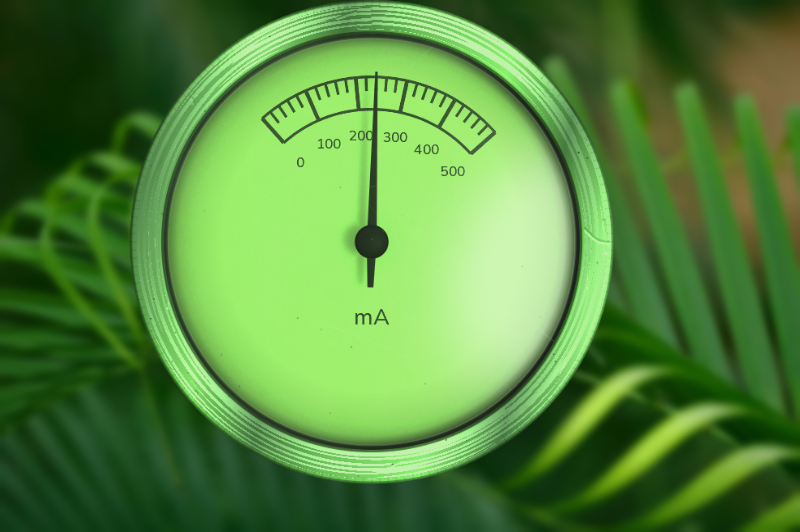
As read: 240 mA
